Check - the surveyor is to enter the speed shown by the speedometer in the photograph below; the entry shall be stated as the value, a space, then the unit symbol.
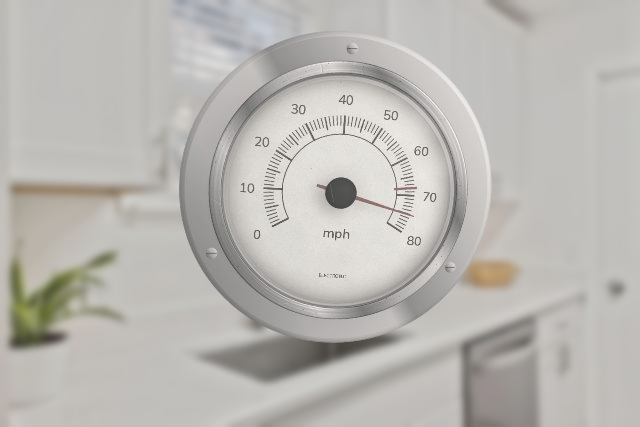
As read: 75 mph
